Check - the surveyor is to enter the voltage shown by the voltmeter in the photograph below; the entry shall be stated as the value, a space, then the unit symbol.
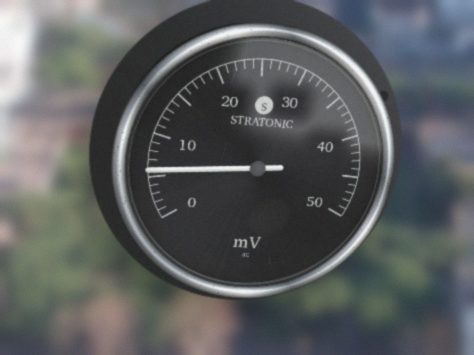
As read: 6 mV
